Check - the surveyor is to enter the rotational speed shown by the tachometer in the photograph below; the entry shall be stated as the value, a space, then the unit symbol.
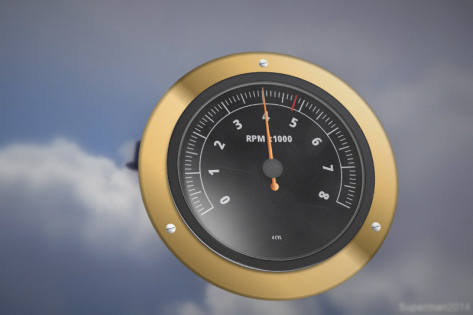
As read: 4000 rpm
